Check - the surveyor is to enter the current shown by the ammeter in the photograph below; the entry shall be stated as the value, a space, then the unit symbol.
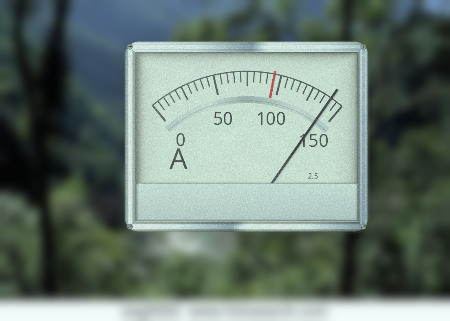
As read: 140 A
